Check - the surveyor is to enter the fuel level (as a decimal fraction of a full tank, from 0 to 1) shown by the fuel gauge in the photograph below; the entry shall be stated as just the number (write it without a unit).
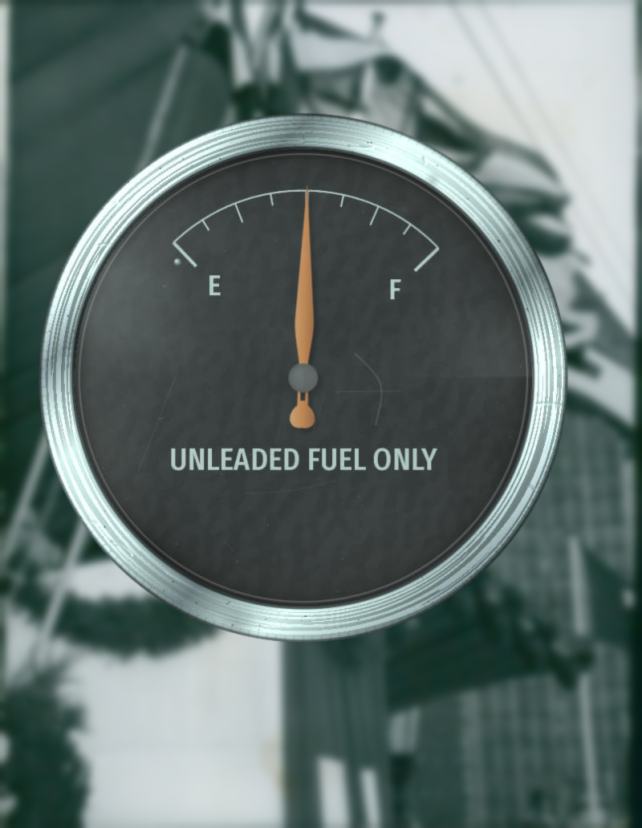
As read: 0.5
